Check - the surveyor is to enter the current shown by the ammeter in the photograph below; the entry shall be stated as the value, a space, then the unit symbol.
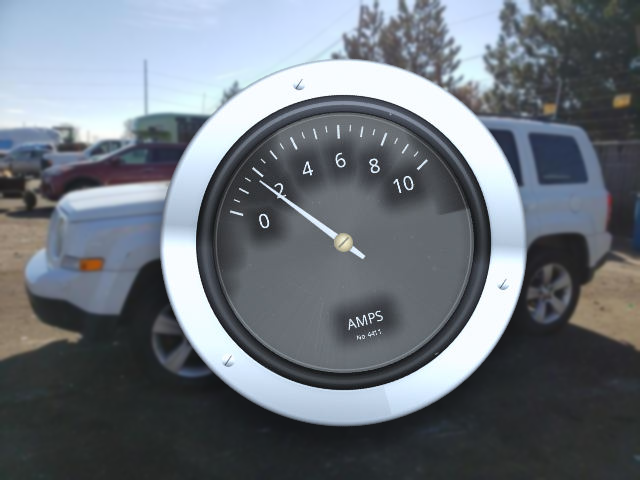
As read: 1.75 A
